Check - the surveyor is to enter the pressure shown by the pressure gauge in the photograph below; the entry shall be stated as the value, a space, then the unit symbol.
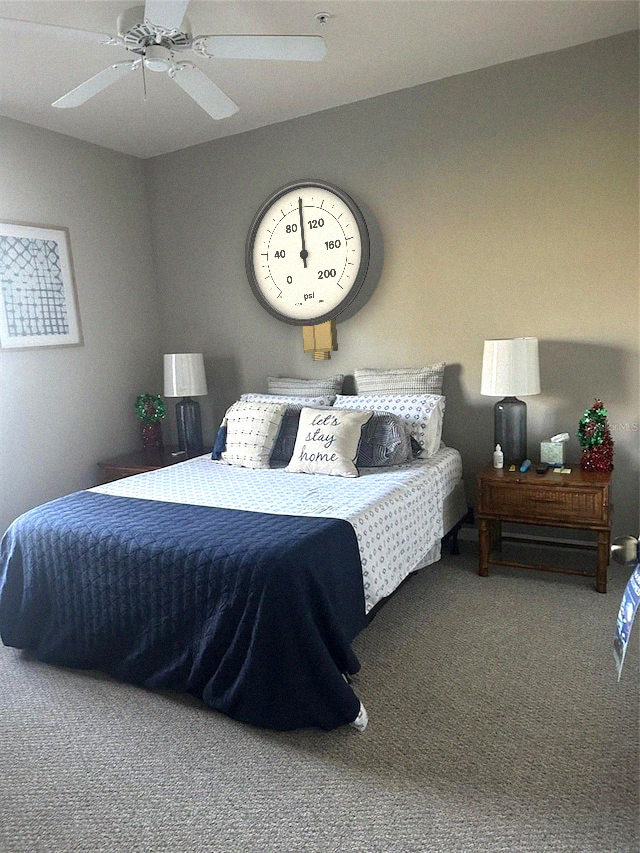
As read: 100 psi
